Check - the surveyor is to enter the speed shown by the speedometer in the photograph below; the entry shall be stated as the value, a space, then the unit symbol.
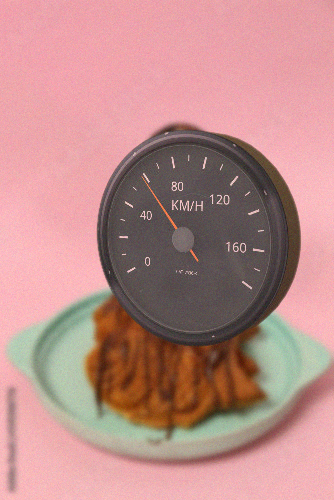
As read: 60 km/h
